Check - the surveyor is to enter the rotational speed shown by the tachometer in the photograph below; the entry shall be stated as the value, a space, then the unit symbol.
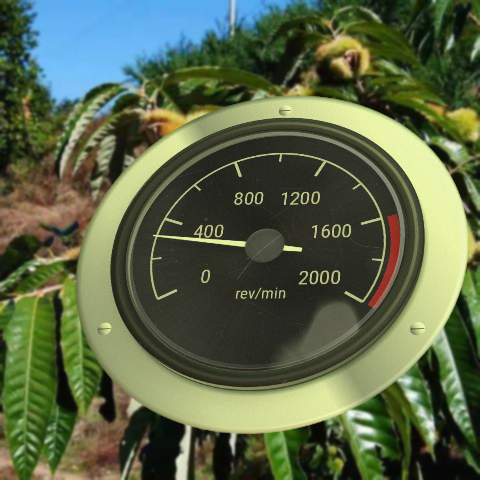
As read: 300 rpm
